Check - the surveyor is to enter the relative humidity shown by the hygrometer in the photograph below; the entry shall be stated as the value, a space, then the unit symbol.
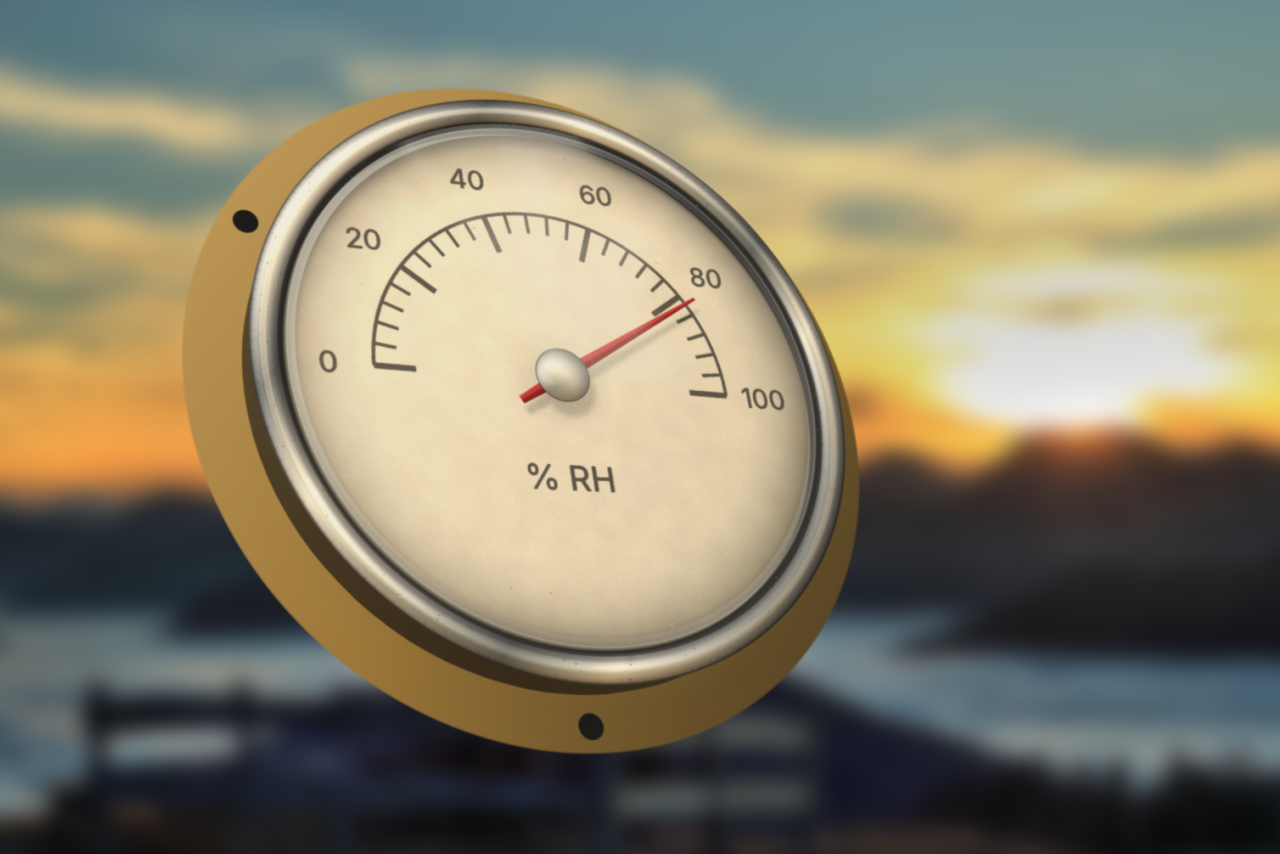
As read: 82 %
